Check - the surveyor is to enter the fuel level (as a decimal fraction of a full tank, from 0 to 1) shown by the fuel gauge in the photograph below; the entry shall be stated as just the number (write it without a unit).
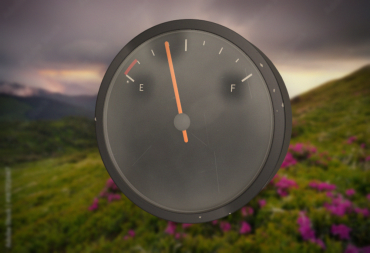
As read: 0.375
